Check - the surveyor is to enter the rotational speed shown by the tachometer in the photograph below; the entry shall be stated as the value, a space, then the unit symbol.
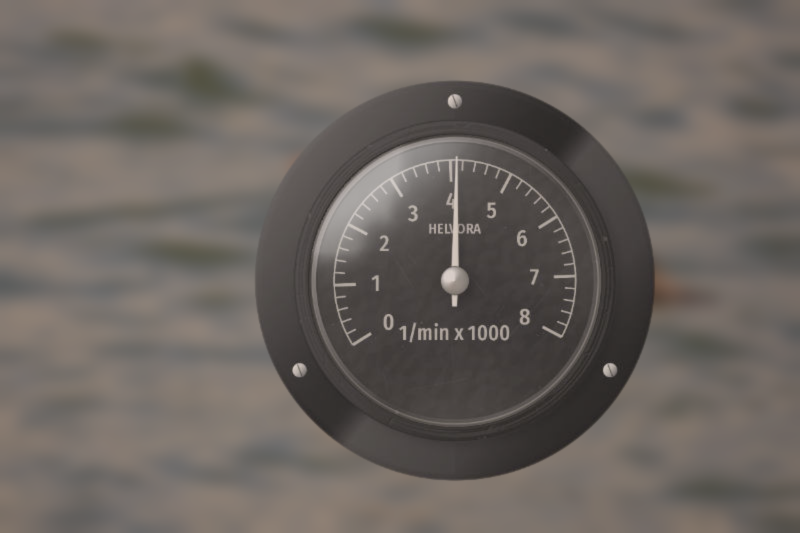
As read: 4100 rpm
